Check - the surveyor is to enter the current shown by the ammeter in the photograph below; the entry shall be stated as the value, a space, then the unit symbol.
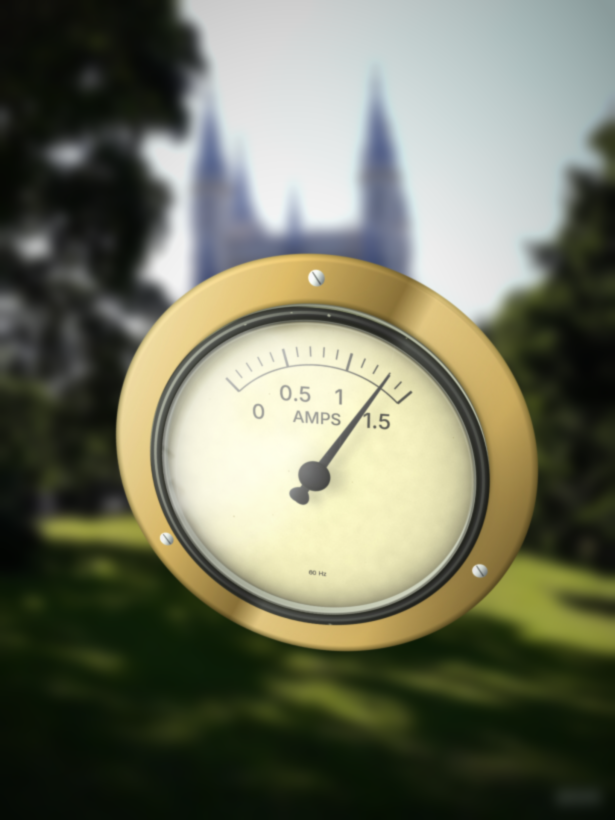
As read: 1.3 A
